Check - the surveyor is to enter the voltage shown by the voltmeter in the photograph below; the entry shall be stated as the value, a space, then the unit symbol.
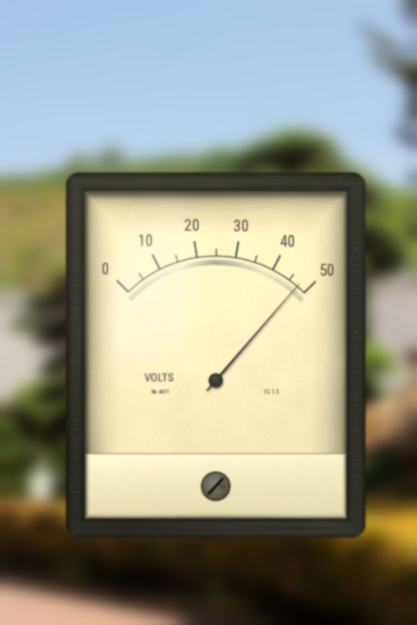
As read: 47.5 V
